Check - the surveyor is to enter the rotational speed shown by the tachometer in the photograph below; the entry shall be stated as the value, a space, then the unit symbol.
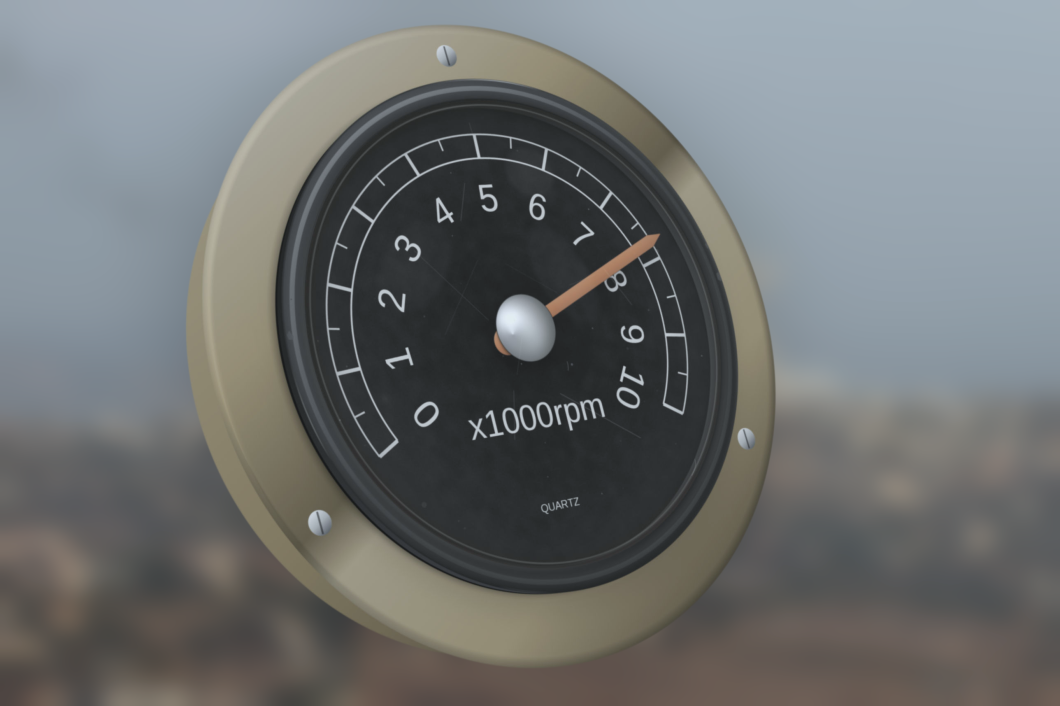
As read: 7750 rpm
